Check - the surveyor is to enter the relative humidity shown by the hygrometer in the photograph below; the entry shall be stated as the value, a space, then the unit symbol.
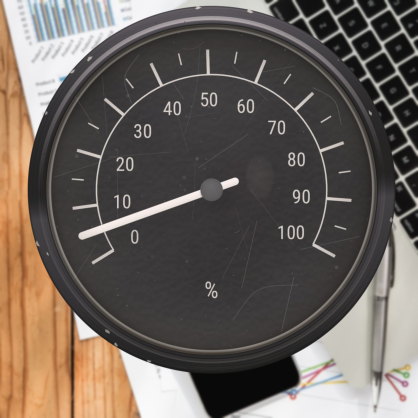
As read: 5 %
